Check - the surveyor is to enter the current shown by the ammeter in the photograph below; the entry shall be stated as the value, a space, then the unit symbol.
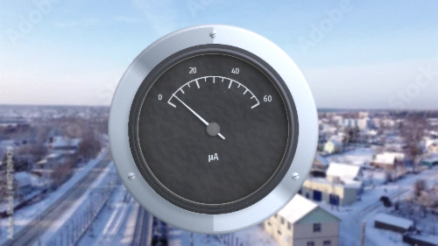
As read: 5 µA
